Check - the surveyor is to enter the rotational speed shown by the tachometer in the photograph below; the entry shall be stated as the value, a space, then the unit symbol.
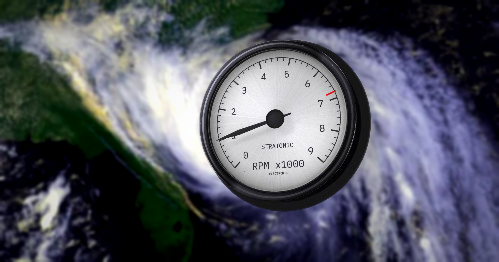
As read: 1000 rpm
